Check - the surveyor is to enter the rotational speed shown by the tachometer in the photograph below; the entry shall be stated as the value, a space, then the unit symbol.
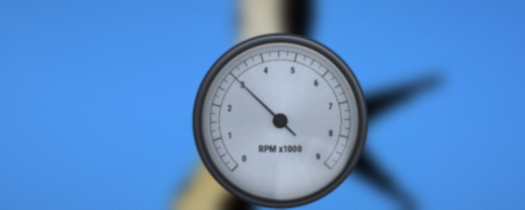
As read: 3000 rpm
